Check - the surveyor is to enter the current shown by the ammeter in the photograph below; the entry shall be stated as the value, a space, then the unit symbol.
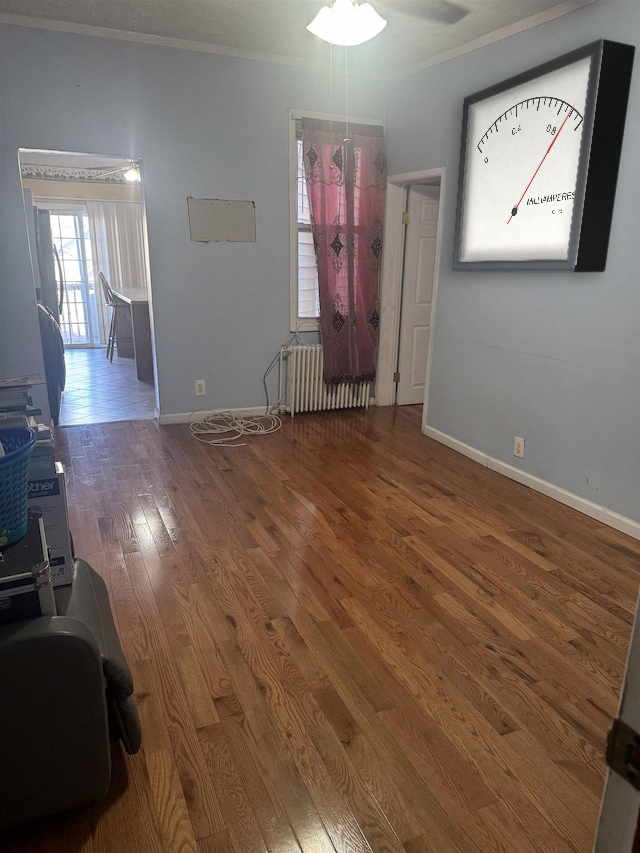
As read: 0.9 mA
